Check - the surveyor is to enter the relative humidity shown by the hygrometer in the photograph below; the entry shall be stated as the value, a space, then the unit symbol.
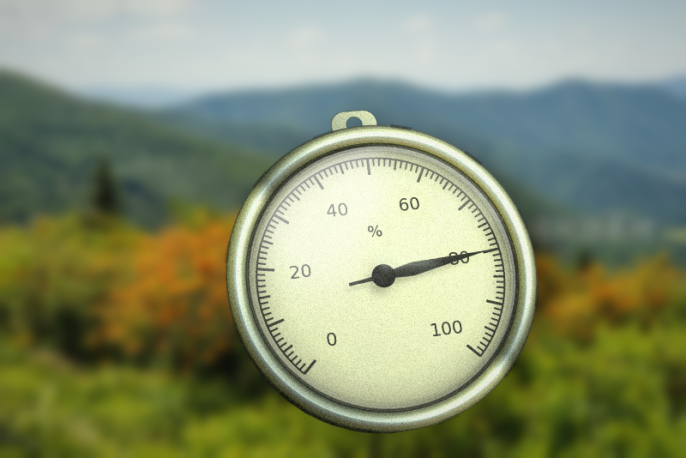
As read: 80 %
